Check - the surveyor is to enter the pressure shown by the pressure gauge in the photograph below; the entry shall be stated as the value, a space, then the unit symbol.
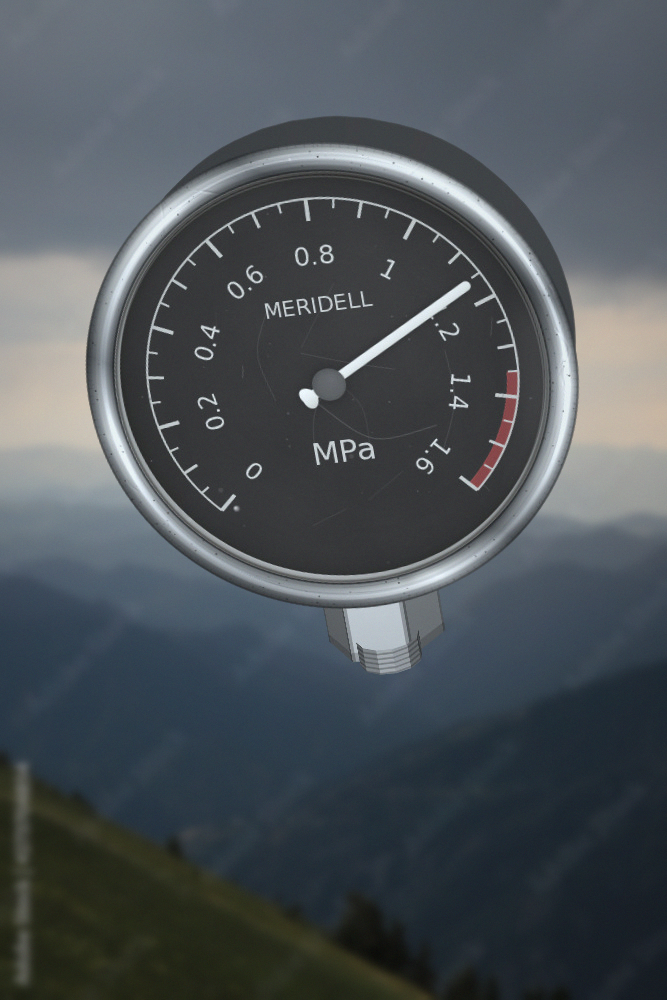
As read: 1.15 MPa
